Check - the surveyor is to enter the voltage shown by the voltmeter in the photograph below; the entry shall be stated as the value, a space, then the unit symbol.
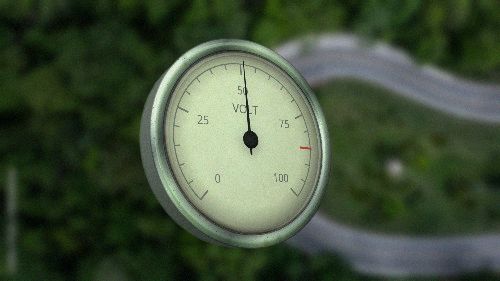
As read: 50 V
